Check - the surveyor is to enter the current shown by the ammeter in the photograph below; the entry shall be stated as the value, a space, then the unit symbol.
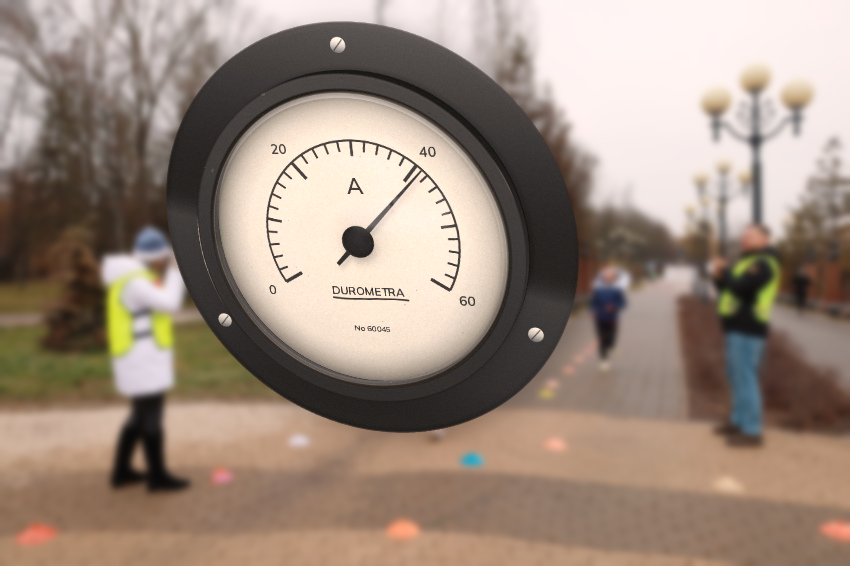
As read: 41 A
